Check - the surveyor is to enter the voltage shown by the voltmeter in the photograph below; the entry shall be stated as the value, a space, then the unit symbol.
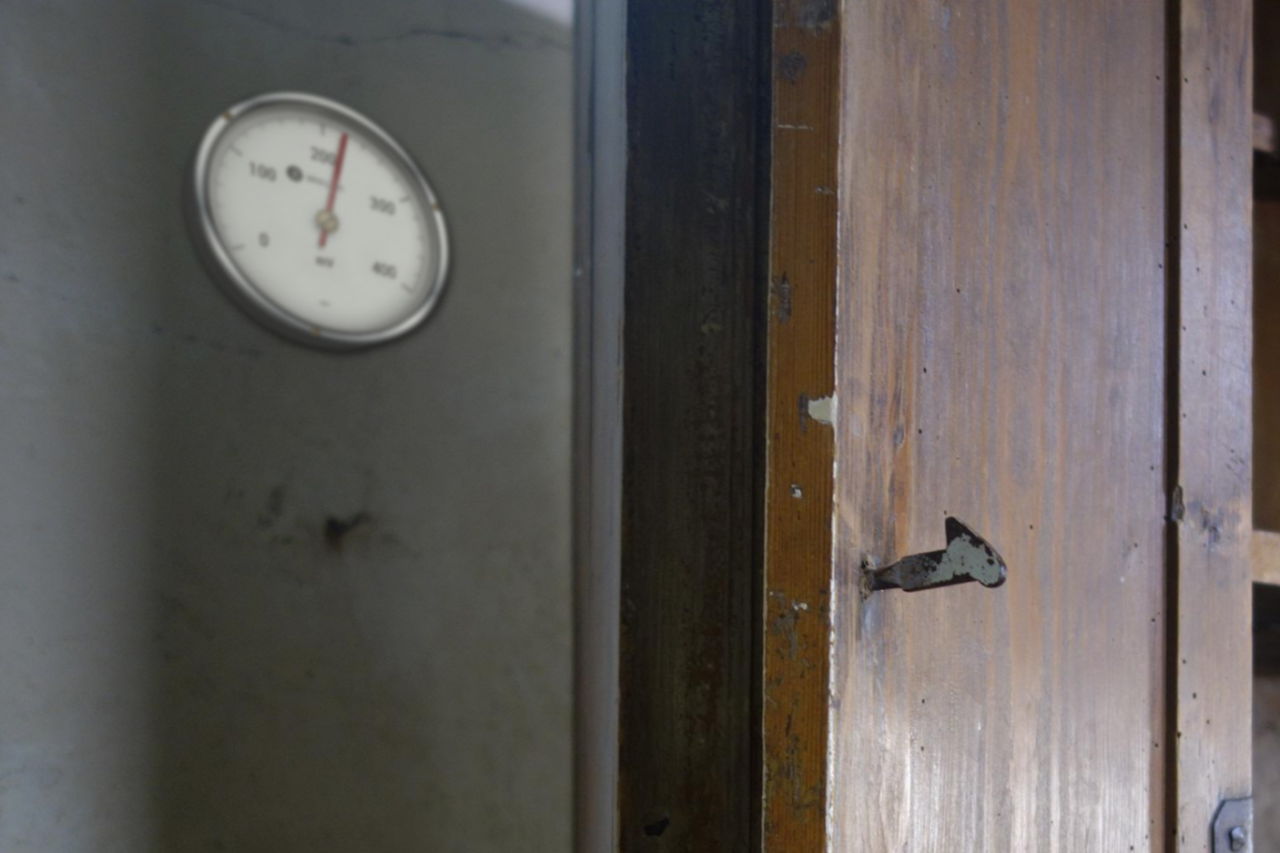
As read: 220 mV
